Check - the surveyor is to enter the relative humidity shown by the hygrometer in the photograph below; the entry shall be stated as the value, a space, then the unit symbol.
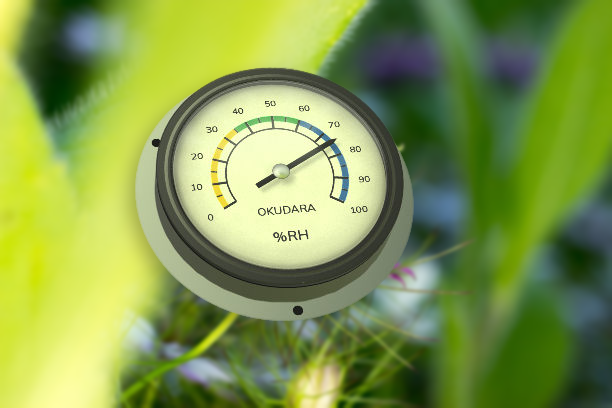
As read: 75 %
